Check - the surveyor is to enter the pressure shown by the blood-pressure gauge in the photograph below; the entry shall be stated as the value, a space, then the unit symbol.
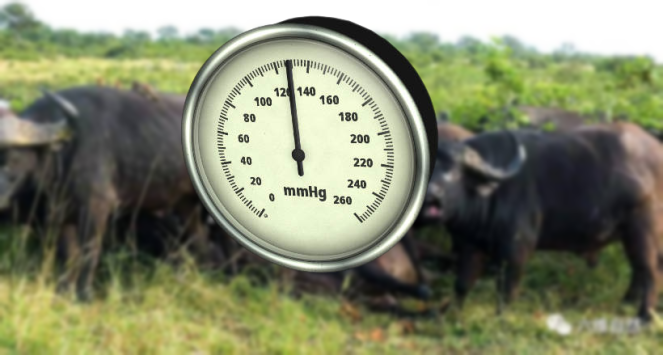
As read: 130 mmHg
